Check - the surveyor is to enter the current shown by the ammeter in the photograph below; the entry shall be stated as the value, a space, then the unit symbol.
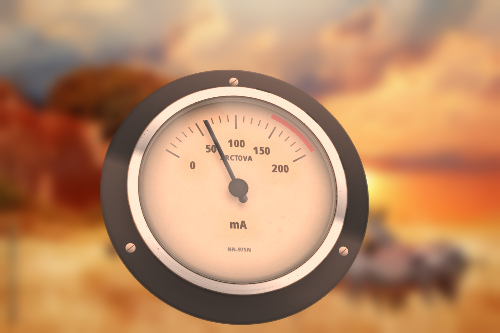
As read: 60 mA
